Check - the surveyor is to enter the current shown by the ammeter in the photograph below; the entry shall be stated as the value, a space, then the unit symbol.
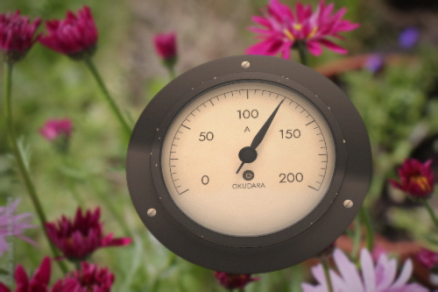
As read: 125 A
